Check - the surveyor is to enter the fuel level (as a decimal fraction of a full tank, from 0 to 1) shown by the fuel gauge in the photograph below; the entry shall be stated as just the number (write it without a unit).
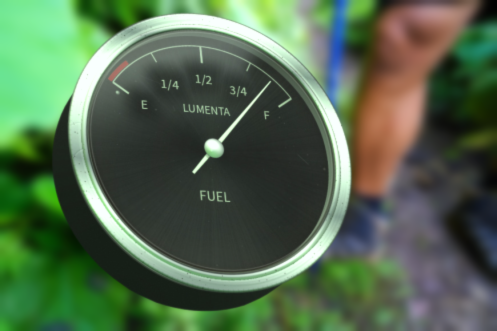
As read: 0.875
